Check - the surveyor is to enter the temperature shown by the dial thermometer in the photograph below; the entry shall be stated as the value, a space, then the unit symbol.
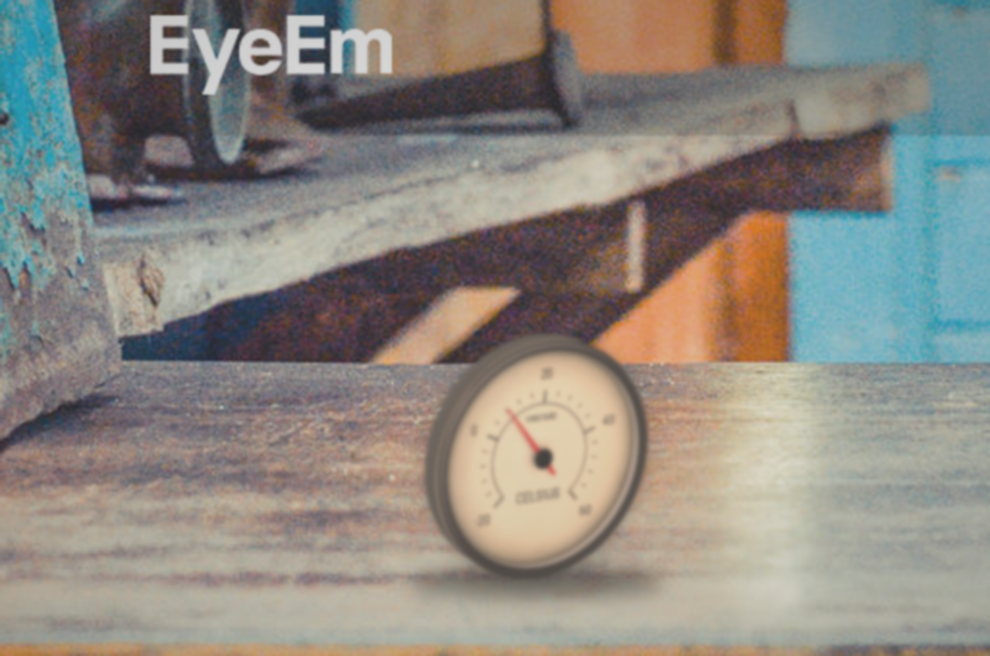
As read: 8 °C
